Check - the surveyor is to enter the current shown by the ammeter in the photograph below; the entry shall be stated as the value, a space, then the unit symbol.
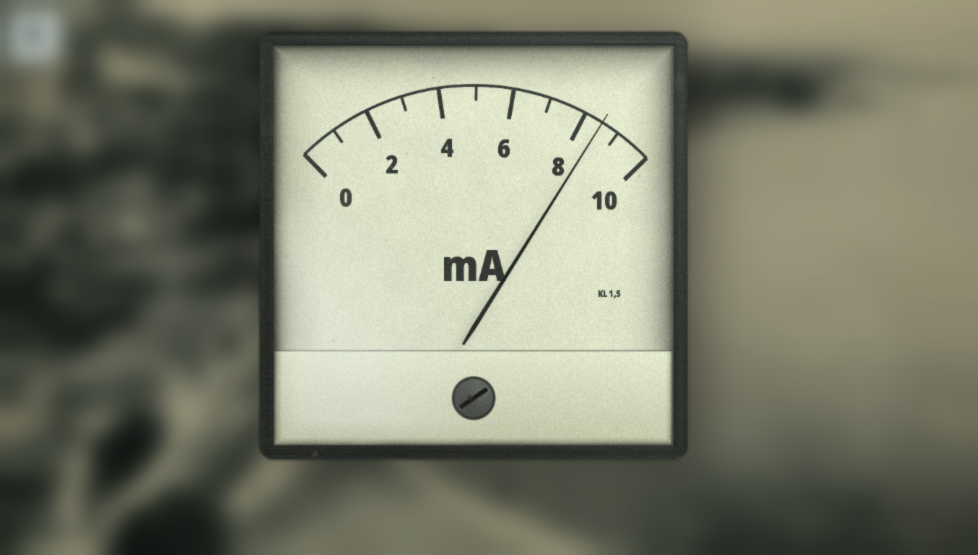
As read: 8.5 mA
